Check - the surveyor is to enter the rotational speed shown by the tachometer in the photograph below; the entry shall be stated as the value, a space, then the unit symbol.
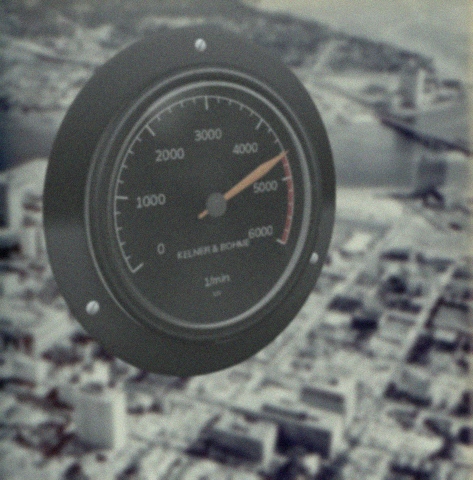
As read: 4600 rpm
